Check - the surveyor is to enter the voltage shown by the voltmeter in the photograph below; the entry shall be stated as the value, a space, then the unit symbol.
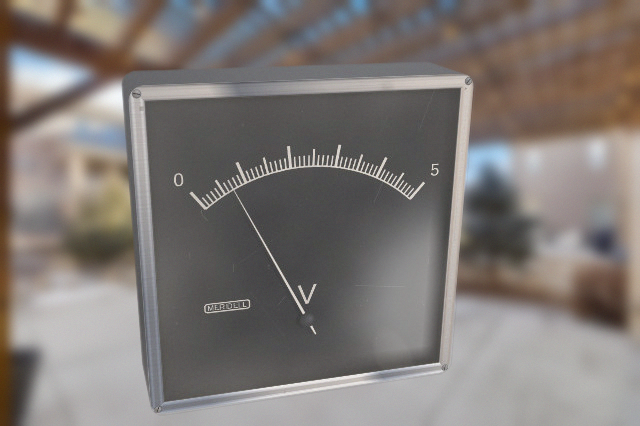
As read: 0.7 V
